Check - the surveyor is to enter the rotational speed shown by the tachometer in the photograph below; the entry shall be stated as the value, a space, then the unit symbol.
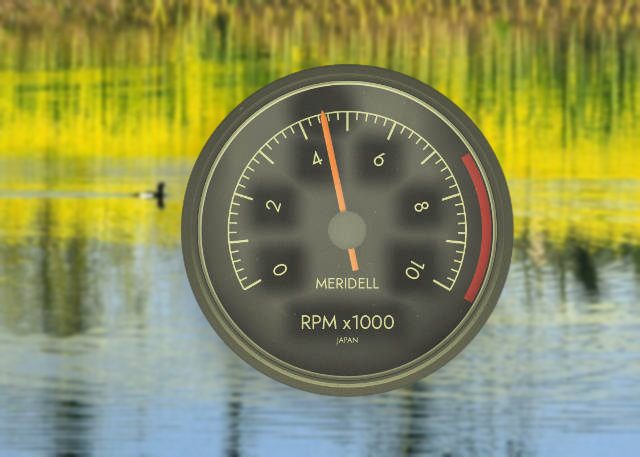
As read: 4500 rpm
